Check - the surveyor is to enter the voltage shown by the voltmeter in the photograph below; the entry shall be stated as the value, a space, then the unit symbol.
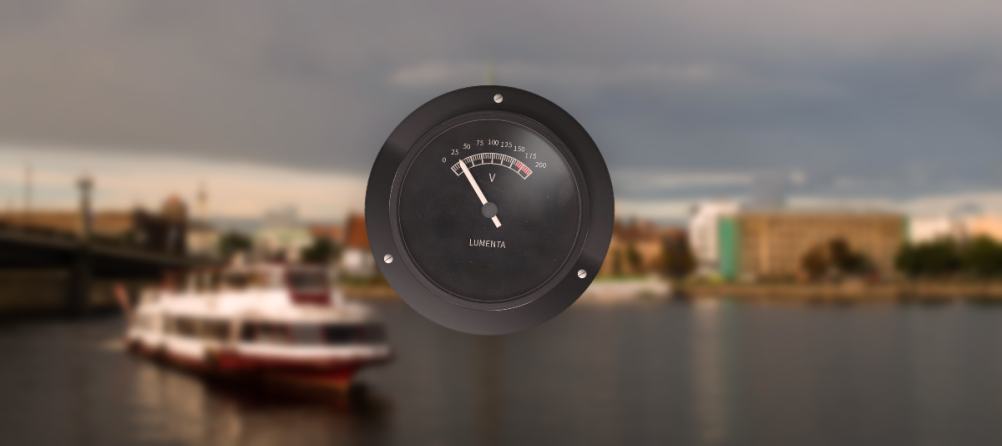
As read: 25 V
